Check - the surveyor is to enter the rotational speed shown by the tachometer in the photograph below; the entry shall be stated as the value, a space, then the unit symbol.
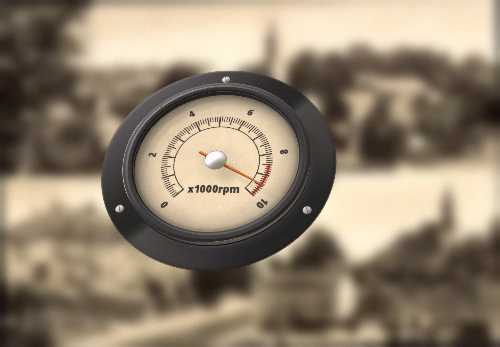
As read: 9500 rpm
